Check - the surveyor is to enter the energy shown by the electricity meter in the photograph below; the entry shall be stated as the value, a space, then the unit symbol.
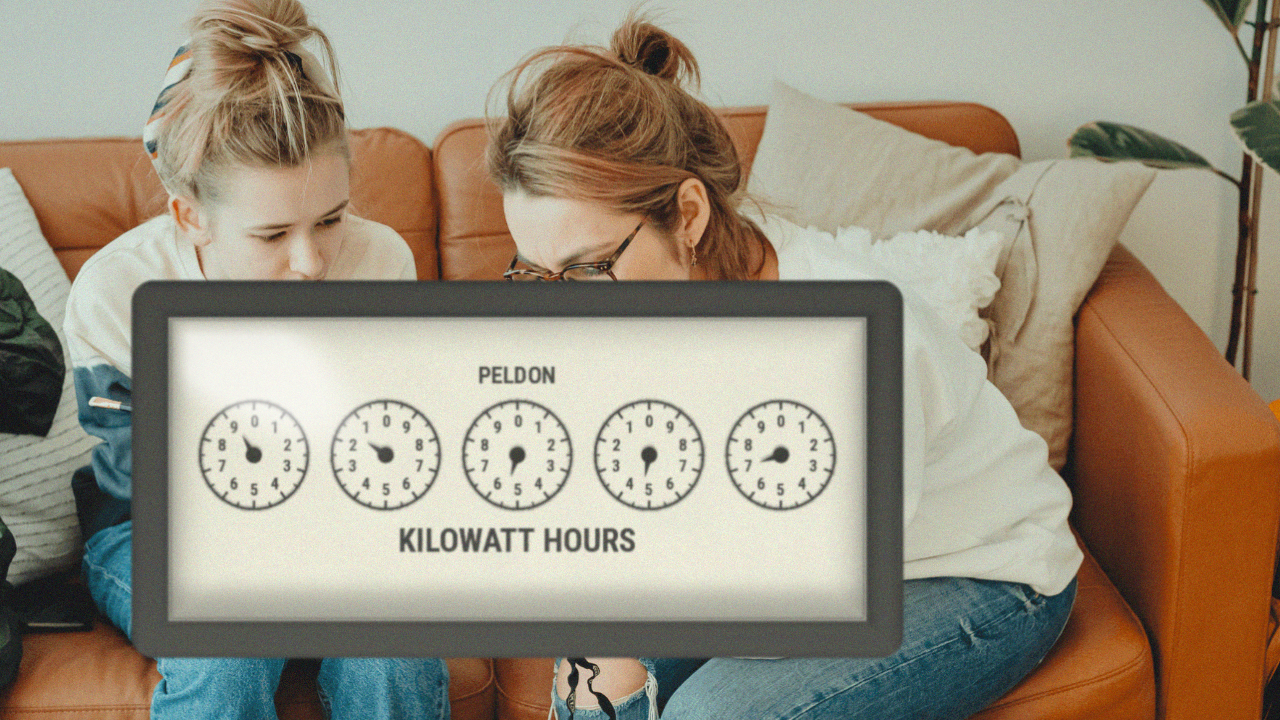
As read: 91547 kWh
